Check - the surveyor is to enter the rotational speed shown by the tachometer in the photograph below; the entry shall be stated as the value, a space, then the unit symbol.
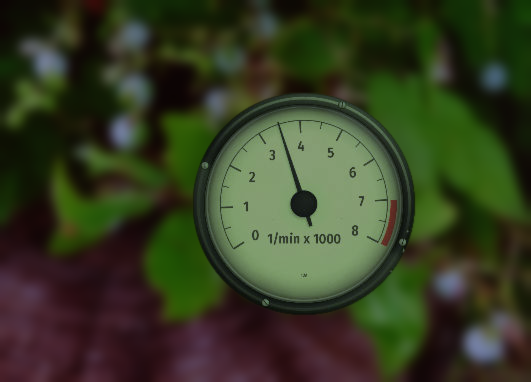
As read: 3500 rpm
